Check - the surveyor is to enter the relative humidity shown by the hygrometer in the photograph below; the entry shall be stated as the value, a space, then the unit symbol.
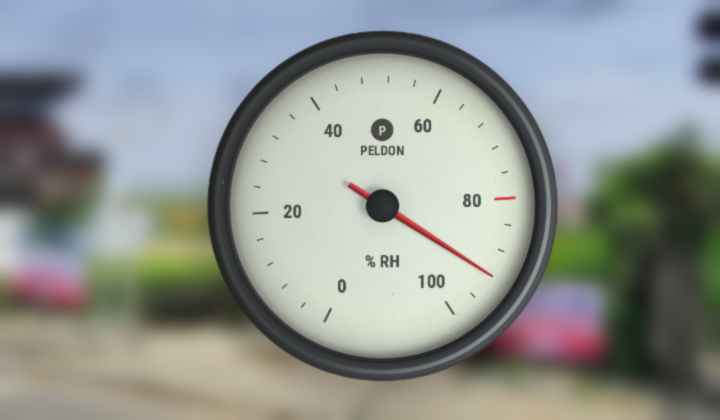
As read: 92 %
